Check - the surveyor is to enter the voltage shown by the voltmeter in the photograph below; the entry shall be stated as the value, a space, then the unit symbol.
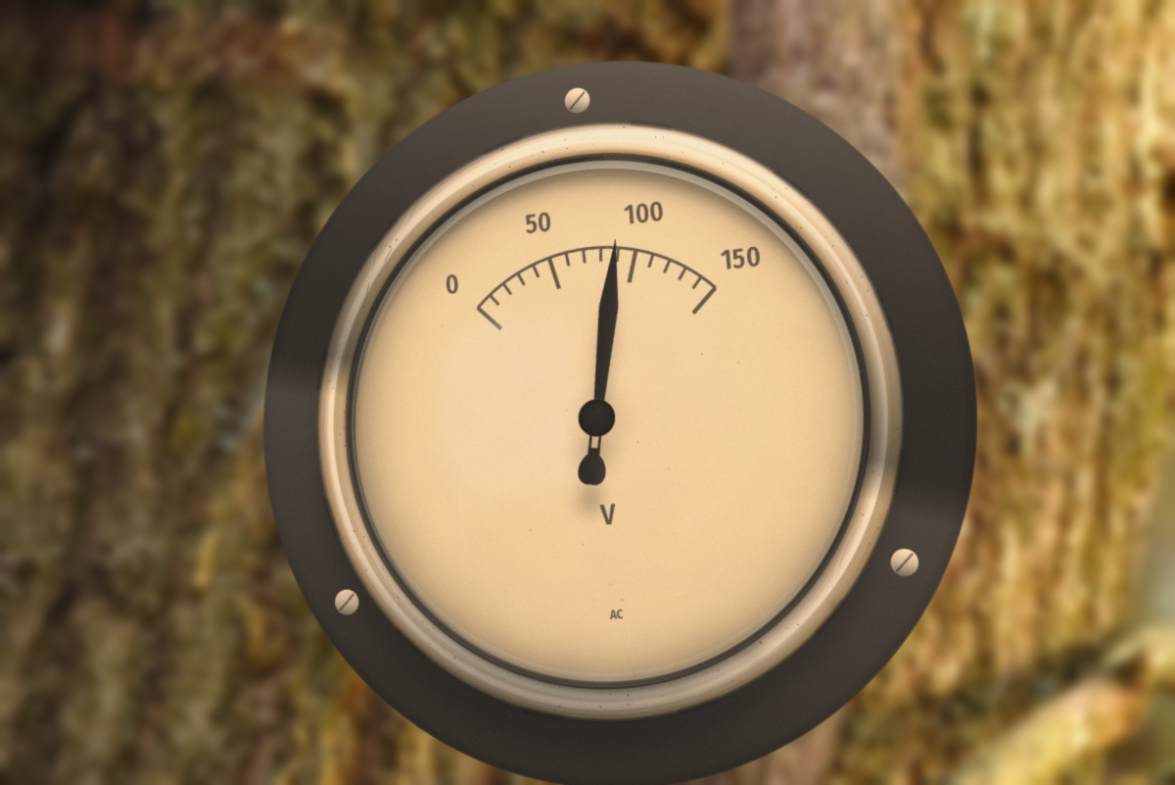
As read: 90 V
